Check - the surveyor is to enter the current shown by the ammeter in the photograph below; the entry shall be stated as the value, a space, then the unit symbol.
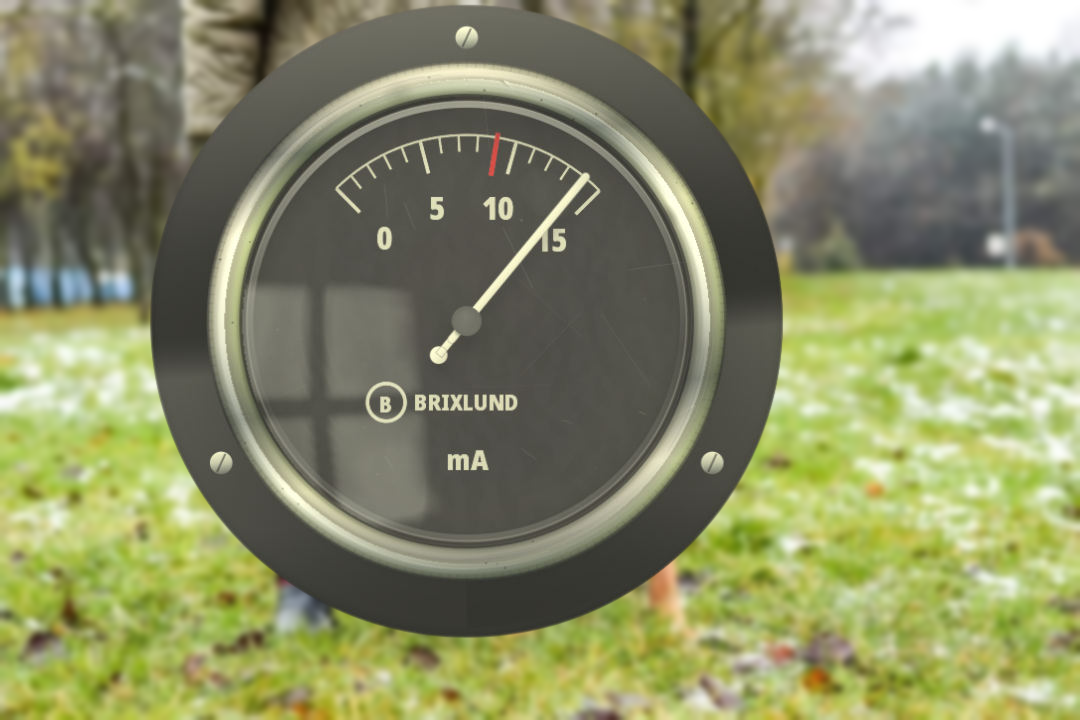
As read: 14 mA
